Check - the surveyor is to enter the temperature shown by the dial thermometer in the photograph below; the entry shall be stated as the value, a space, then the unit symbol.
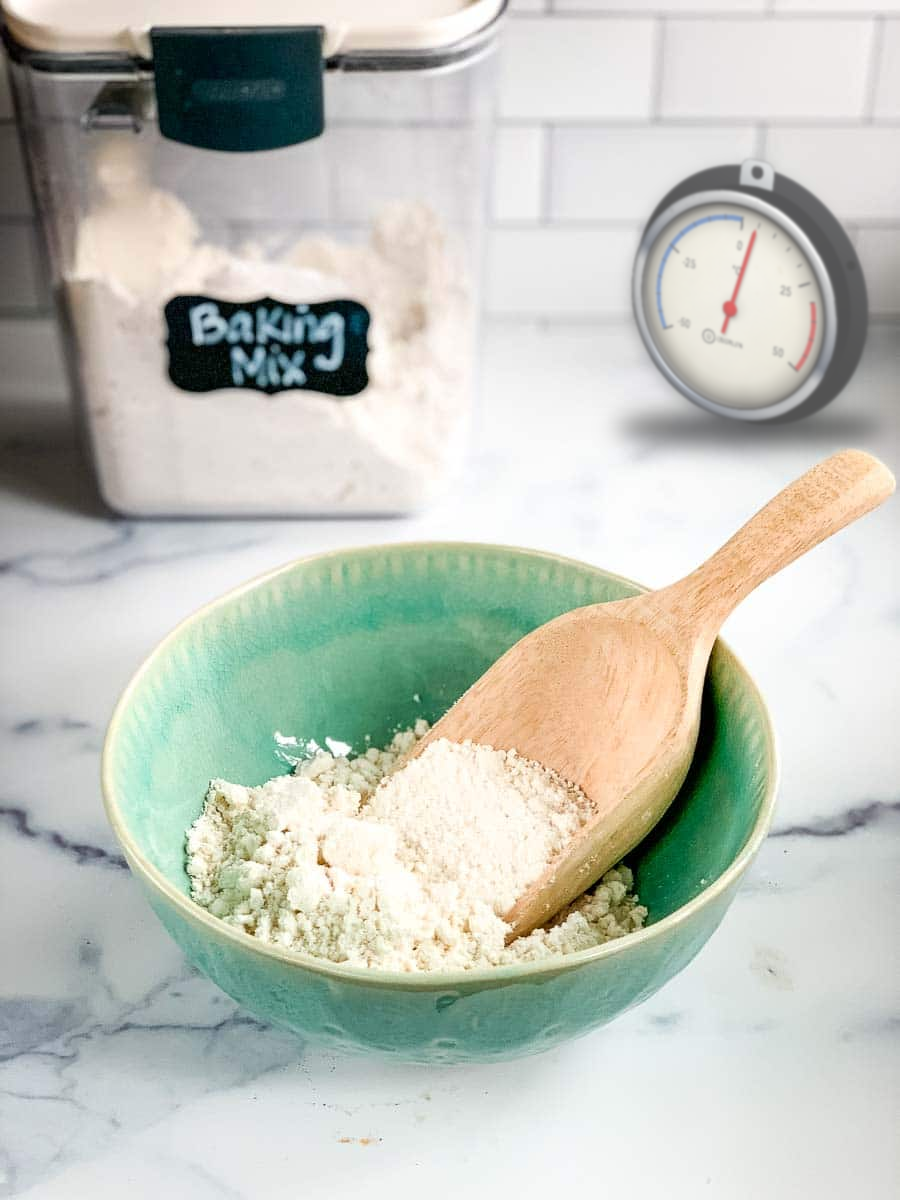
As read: 5 °C
